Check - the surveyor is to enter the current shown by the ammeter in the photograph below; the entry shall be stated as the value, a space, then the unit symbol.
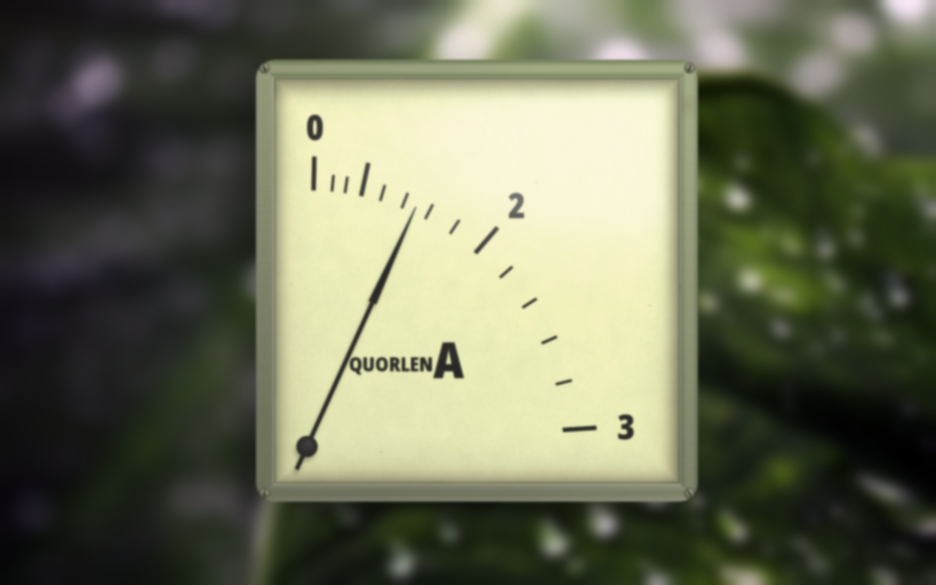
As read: 1.5 A
